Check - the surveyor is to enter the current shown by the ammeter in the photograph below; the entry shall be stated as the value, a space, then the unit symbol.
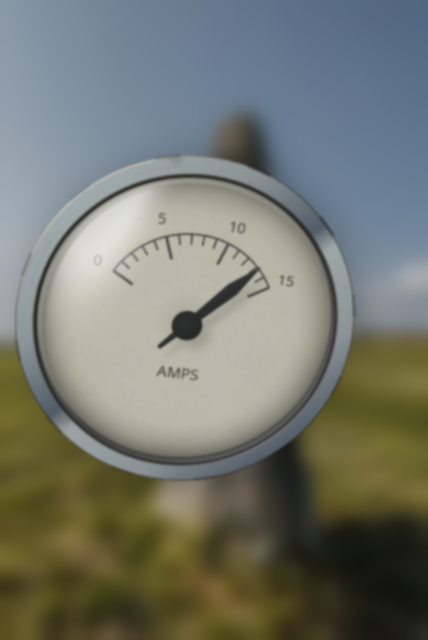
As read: 13 A
